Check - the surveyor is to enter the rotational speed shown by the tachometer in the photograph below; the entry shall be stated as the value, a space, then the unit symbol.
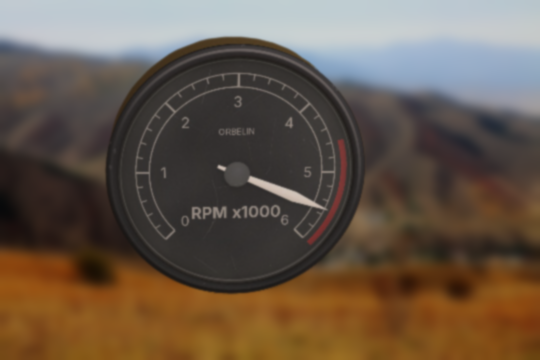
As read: 5500 rpm
